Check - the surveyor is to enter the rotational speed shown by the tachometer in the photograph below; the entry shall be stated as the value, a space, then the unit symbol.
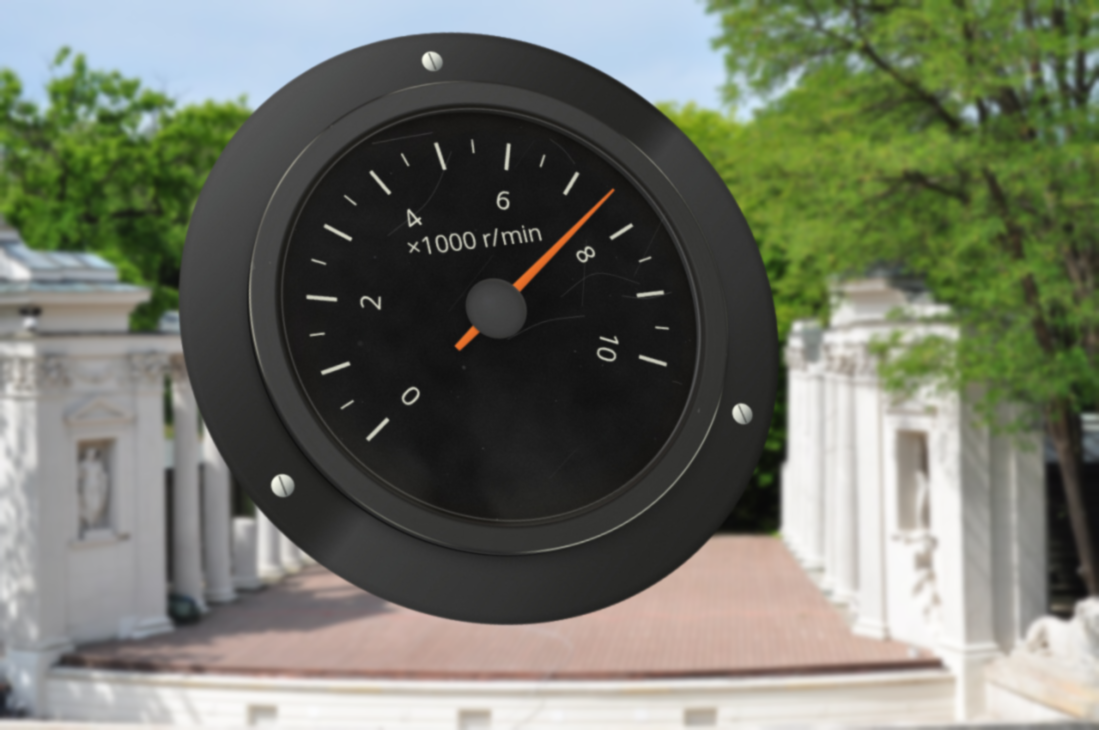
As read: 7500 rpm
